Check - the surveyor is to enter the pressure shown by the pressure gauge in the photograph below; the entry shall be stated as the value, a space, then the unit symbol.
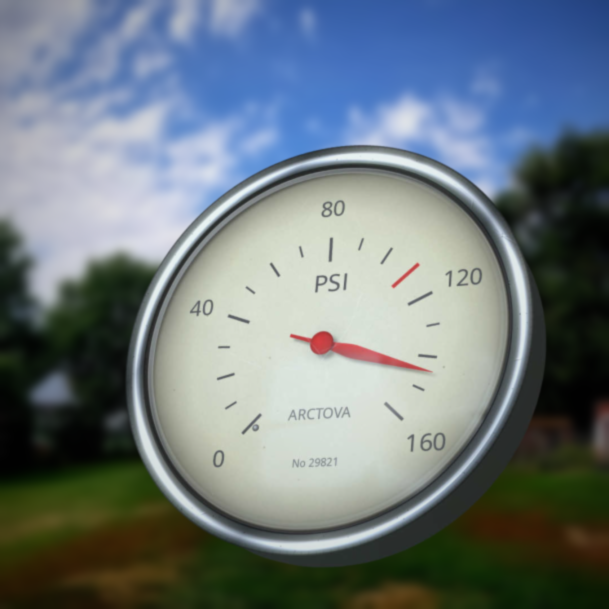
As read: 145 psi
